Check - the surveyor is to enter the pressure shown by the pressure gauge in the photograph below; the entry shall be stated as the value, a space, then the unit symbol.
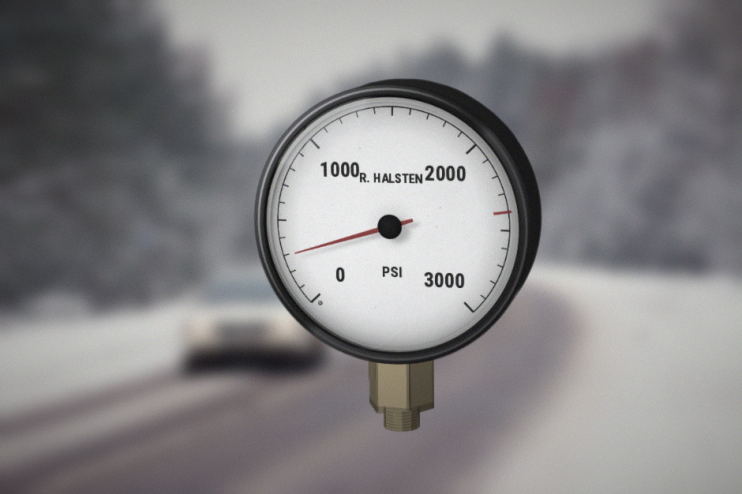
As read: 300 psi
